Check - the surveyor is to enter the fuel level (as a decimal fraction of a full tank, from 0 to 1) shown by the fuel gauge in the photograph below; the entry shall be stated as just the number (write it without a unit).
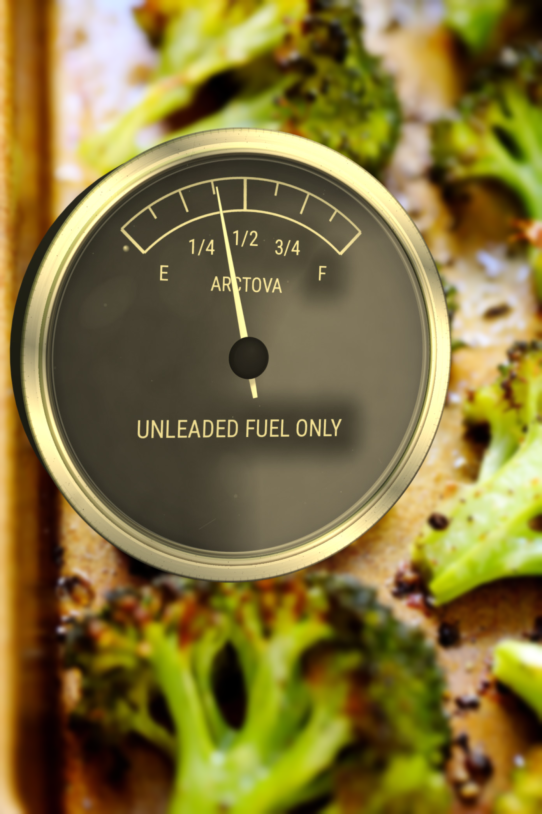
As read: 0.375
